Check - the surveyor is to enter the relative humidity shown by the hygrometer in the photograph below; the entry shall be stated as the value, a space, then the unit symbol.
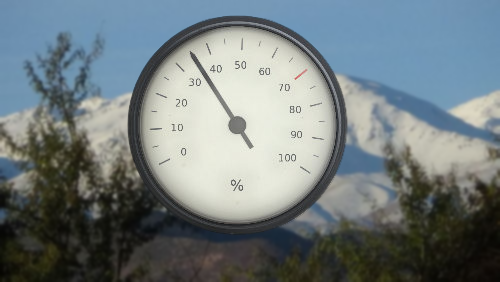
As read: 35 %
